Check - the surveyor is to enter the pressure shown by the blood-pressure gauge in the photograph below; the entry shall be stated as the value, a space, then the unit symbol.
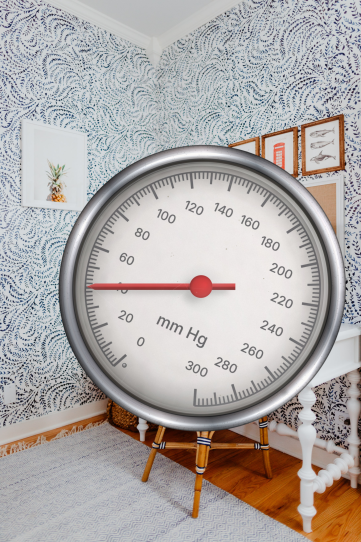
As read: 40 mmHg
